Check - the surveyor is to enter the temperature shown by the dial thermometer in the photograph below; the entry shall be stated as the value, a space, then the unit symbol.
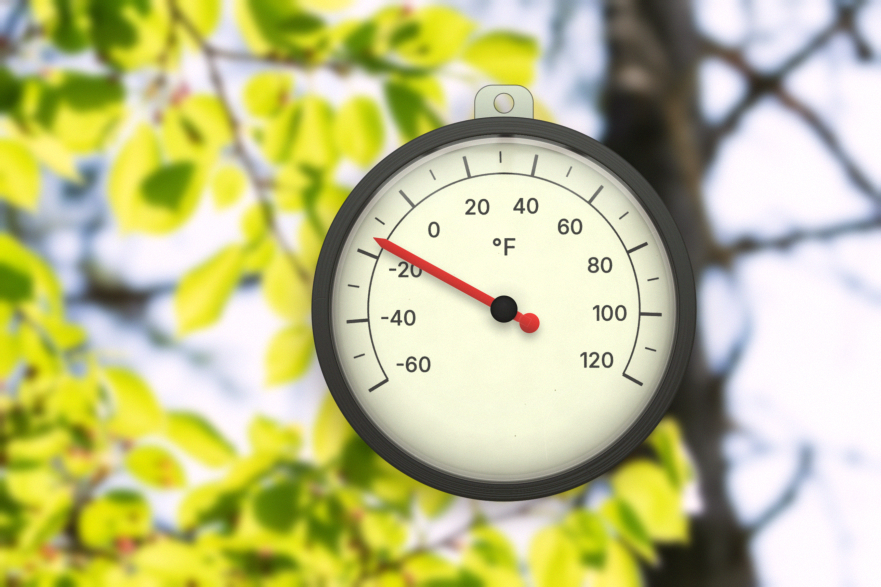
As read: -15 °F
